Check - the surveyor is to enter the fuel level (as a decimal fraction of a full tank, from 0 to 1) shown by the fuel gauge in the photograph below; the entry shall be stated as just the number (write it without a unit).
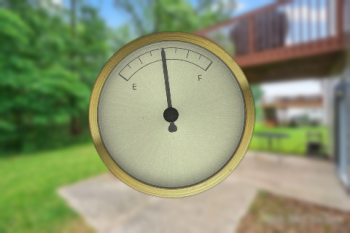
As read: 0.5
